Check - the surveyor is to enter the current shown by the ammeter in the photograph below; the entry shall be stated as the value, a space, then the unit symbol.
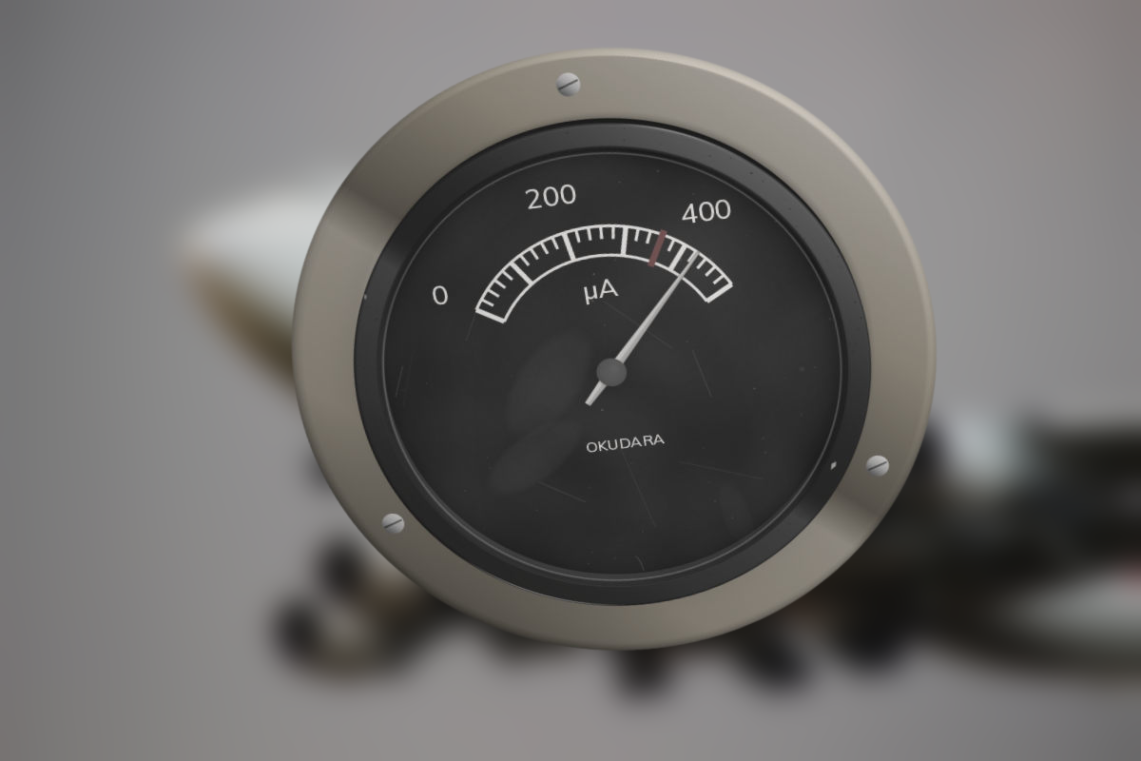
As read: 420 µA
